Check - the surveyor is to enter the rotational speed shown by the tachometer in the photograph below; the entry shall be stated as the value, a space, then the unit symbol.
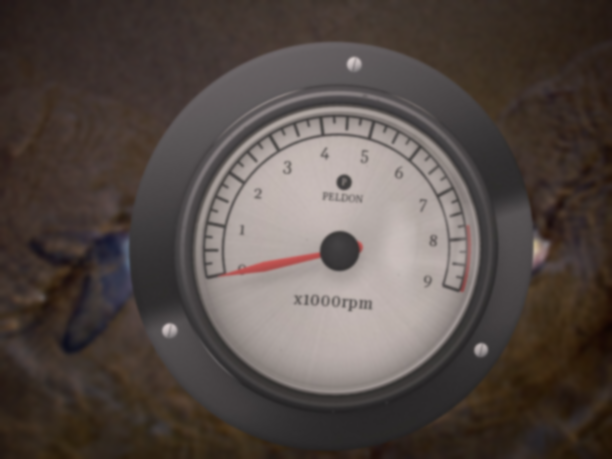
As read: 0 rpm
